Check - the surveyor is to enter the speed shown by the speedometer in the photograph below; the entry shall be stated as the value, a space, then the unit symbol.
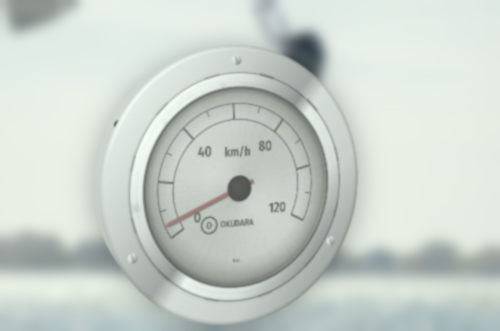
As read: 5 km/h
